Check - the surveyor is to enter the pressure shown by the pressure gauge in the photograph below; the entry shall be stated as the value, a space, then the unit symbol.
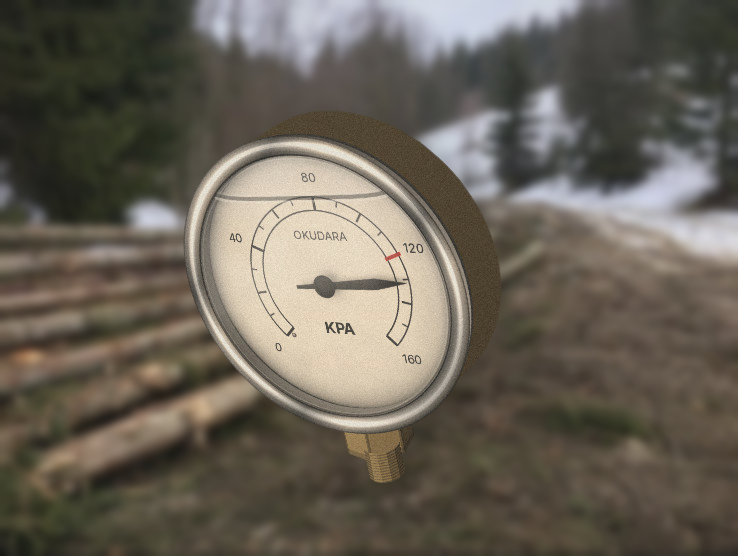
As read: 130 kPa
